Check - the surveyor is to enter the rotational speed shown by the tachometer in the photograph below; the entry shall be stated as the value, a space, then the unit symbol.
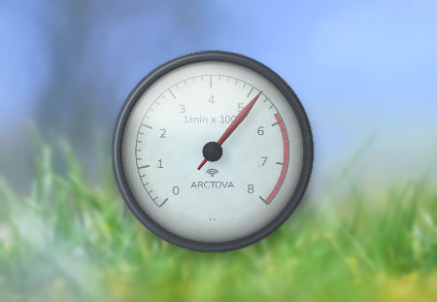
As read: 5200 rpm
